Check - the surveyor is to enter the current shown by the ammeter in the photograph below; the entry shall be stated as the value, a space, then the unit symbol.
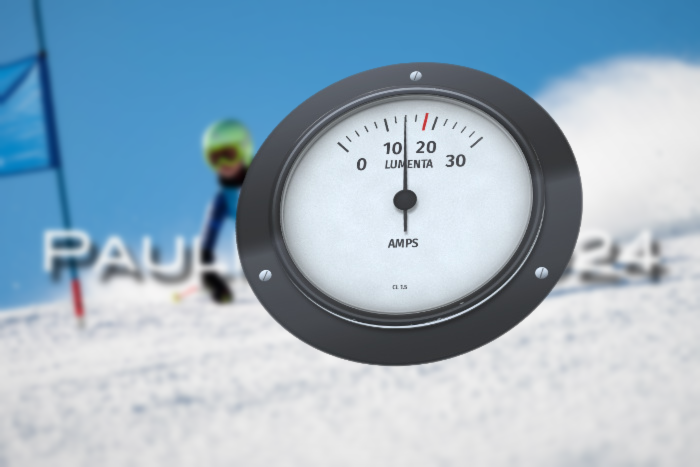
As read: 14 A
